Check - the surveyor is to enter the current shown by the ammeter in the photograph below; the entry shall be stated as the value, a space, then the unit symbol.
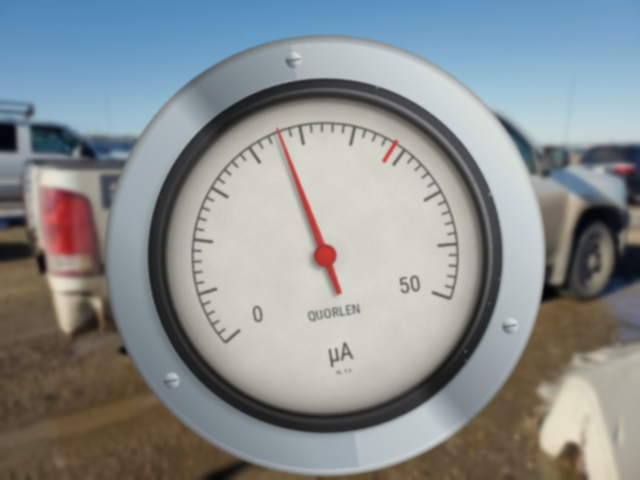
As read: 23 µA
